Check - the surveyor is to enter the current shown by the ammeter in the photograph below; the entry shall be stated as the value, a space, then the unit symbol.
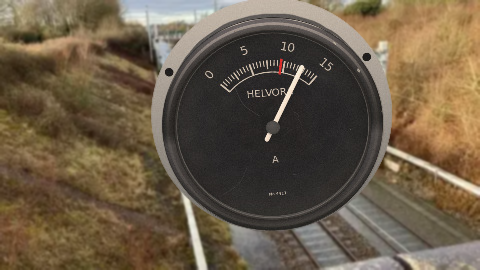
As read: 12.5 A
